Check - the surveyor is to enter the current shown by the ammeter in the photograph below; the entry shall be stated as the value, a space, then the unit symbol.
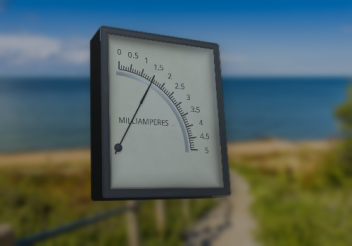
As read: 1.5 mA
